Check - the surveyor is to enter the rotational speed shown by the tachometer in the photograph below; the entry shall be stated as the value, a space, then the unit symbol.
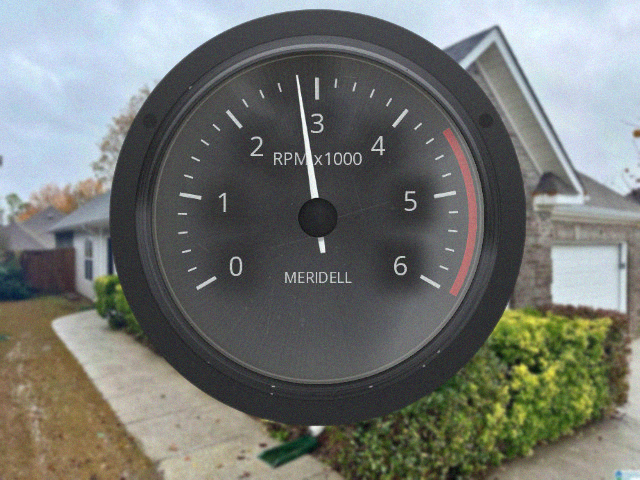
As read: 2800 rpm
